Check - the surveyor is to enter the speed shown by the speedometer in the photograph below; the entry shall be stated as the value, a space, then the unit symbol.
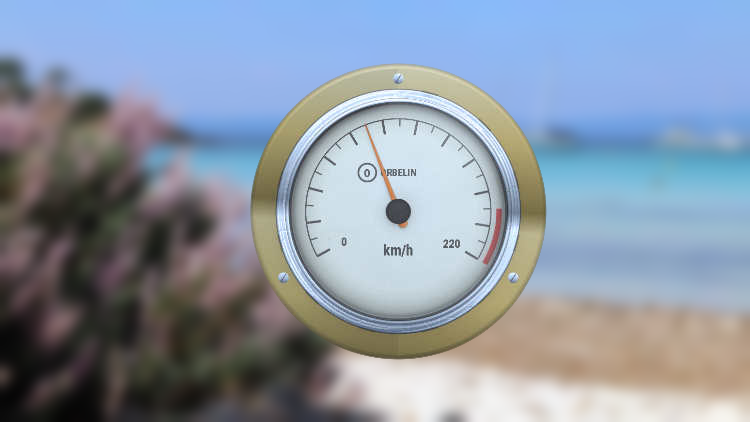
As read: 90 km/h
